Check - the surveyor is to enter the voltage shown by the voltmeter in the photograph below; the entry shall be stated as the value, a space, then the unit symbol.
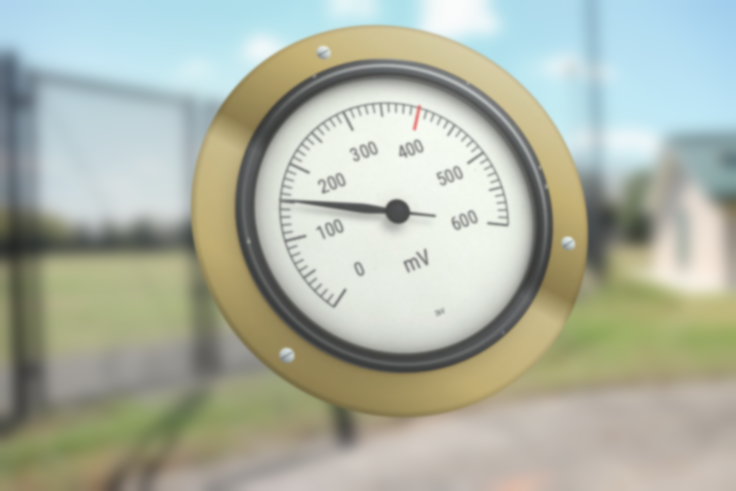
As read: 150 mV
